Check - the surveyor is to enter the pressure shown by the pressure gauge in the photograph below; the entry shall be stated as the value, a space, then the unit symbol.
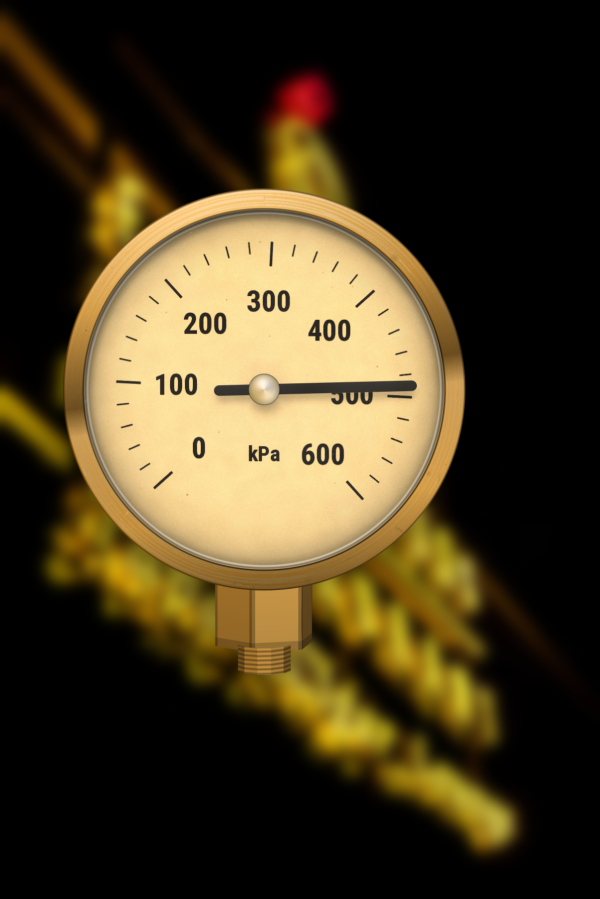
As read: 490 kPa
